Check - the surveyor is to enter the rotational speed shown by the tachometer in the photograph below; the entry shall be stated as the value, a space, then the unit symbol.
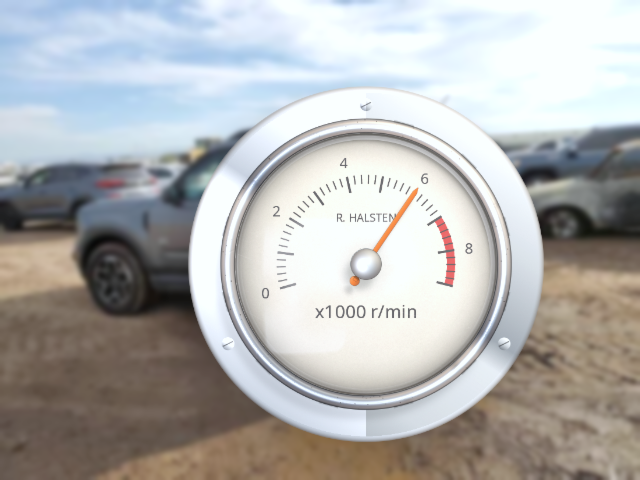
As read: 6000 rpm
